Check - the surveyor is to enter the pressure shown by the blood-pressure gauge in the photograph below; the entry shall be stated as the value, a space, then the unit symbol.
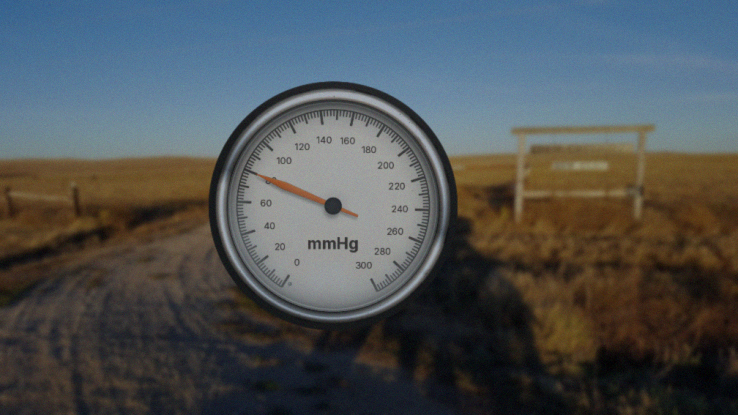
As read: 80 mmHg
